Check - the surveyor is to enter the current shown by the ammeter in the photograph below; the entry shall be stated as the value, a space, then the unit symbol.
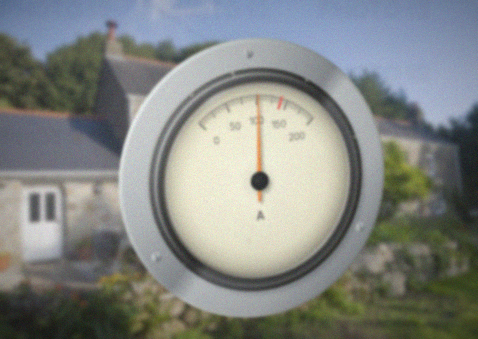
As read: 100 A
